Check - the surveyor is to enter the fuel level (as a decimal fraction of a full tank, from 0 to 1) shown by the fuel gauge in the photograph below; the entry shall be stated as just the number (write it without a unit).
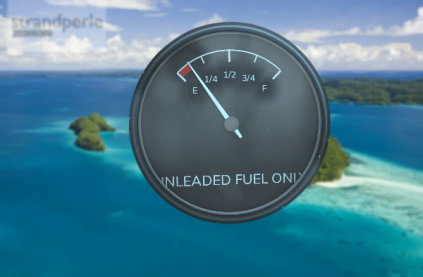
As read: 0.125
